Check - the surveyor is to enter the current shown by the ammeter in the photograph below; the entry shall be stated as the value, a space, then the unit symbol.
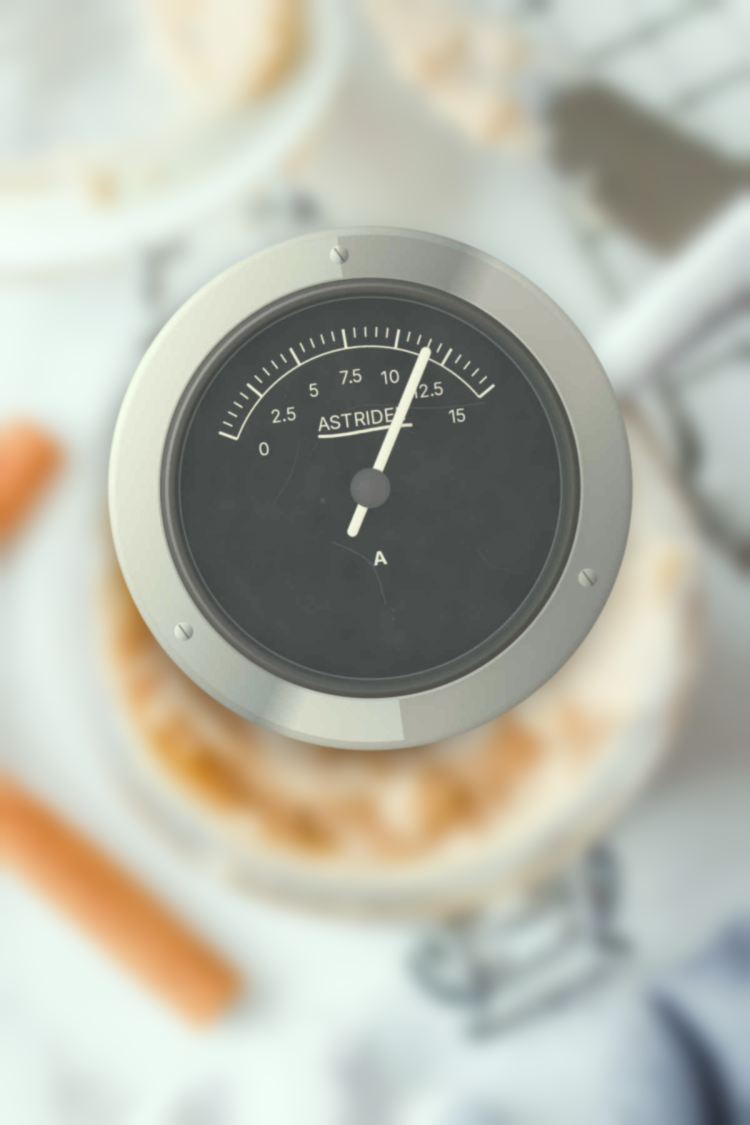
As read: 11.5 A
